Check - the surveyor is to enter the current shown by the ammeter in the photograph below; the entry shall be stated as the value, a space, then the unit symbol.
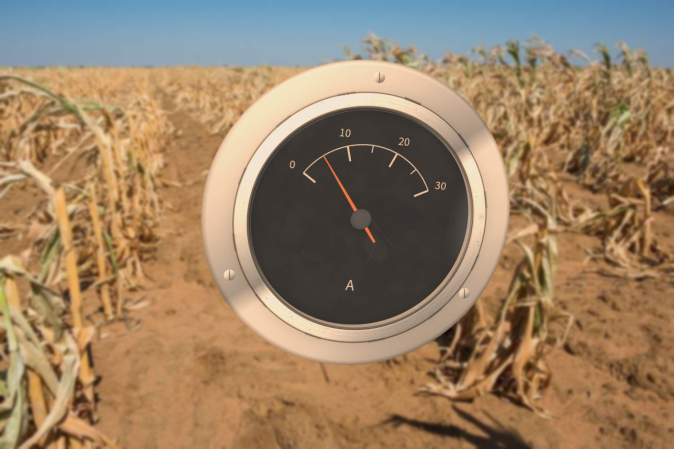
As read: 5 A
